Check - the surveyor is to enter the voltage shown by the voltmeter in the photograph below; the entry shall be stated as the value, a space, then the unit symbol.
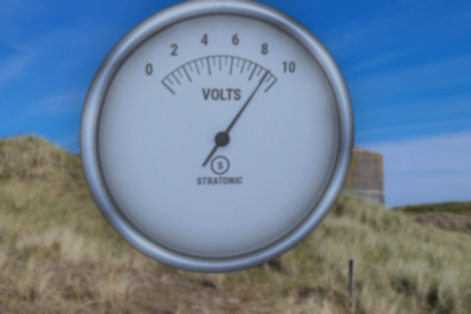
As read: 9 V
